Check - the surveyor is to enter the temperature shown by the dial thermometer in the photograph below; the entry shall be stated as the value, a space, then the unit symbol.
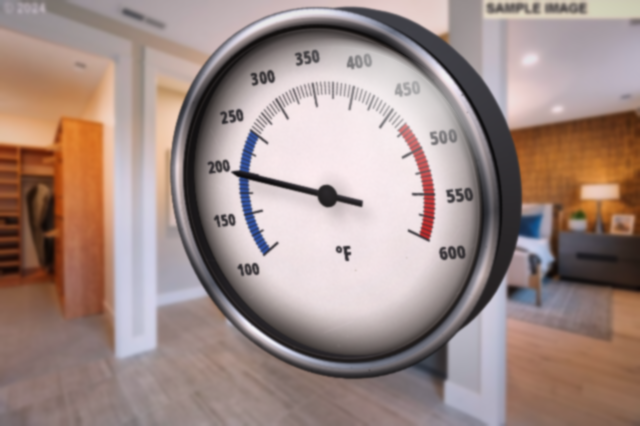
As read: 200 °F
